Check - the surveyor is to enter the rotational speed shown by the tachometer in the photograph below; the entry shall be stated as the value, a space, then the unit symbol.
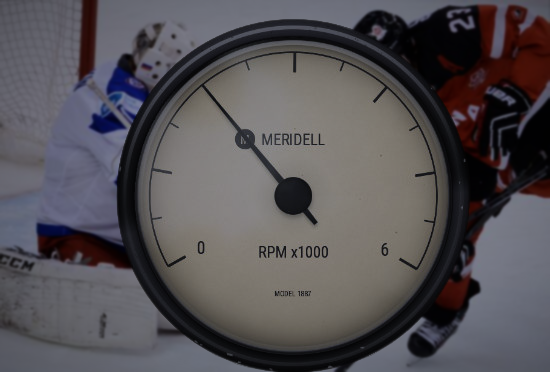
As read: 2000 rpm
